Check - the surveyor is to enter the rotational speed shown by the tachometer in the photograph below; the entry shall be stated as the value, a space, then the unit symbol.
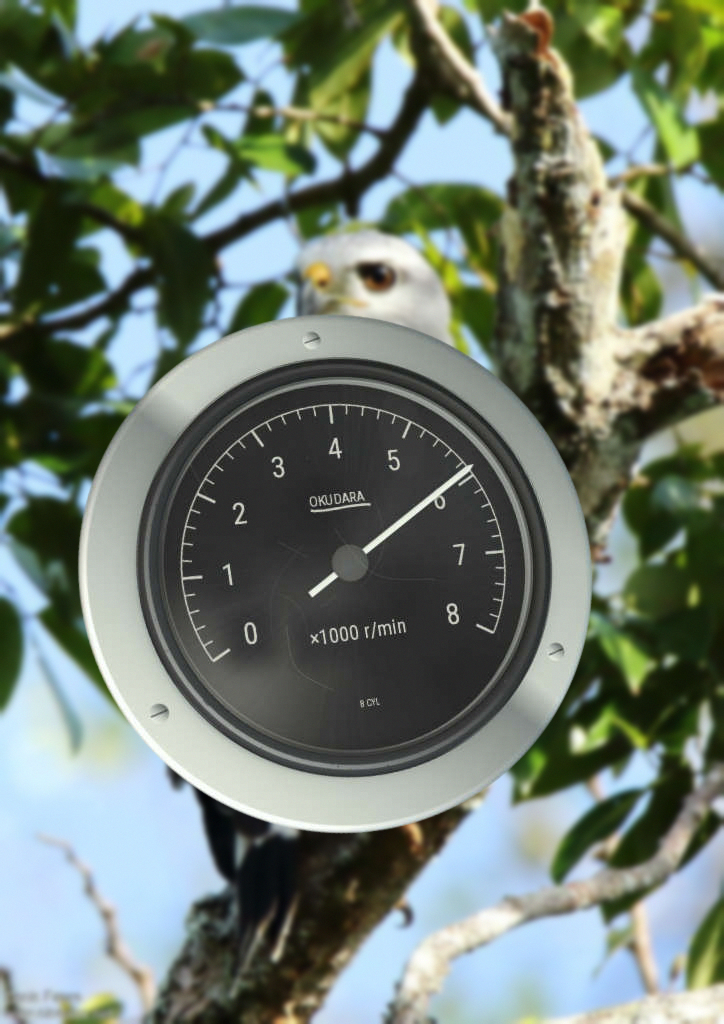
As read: 5900 rpm
